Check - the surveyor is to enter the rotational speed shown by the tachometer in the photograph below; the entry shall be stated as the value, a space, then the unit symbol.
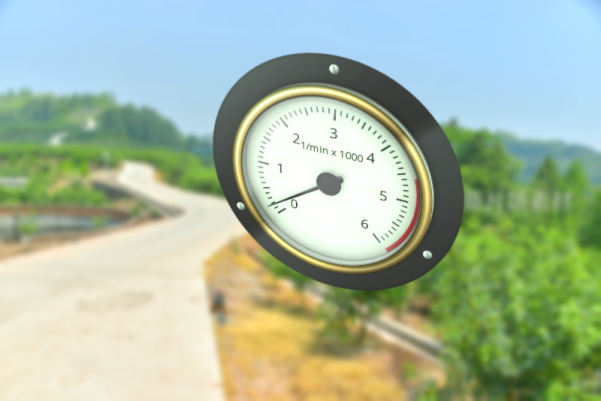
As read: 200 rpm
